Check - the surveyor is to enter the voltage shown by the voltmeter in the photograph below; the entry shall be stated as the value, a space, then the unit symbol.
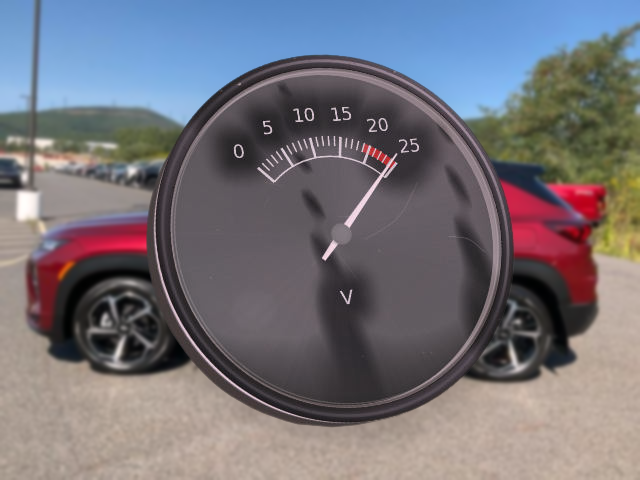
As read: 24 V
